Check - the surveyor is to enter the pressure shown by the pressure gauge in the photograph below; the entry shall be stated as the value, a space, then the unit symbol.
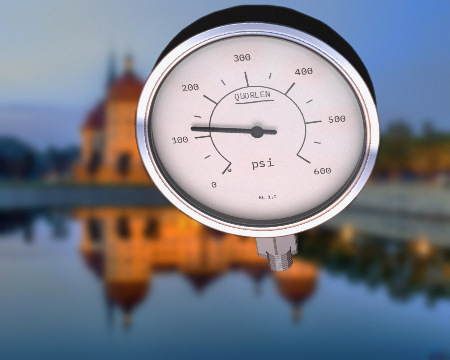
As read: 125 psi
